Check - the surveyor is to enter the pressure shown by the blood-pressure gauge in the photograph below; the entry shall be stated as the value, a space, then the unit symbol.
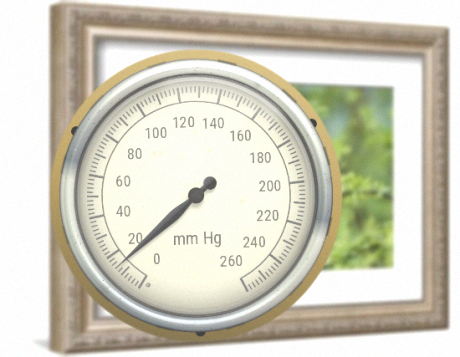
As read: 14 mmHg
